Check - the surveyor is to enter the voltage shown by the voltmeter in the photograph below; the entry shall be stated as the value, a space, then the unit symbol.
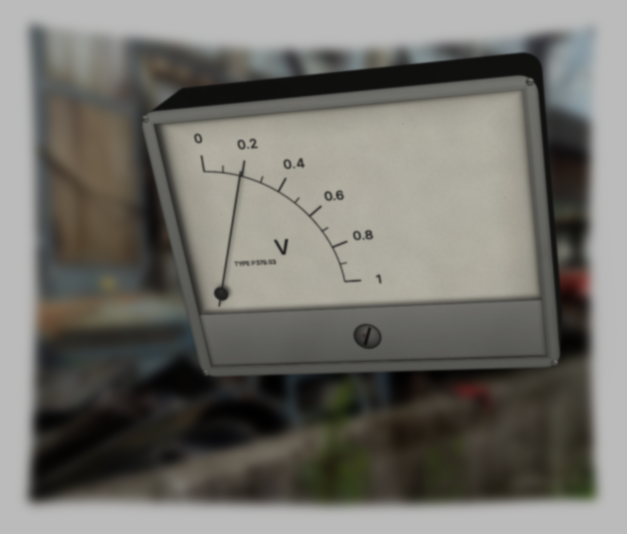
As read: 0.2 V
